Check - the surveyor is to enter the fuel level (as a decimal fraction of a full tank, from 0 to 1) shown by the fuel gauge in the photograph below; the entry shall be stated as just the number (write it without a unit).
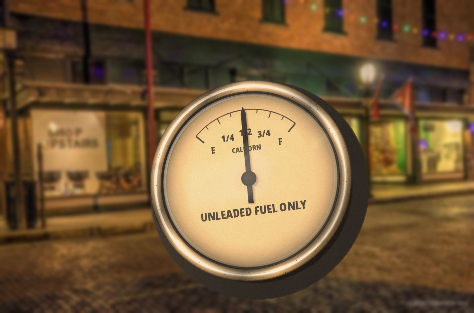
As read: 0.5
